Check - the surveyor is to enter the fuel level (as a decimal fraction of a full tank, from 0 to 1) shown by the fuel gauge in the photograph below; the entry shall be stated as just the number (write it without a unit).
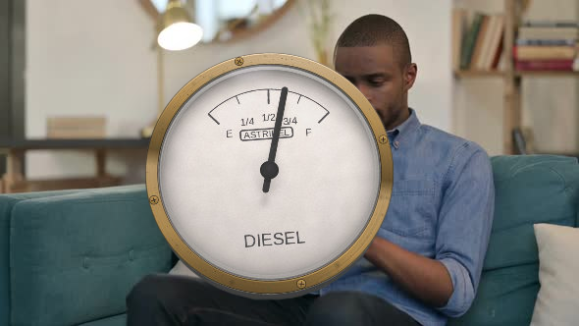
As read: 0.625
